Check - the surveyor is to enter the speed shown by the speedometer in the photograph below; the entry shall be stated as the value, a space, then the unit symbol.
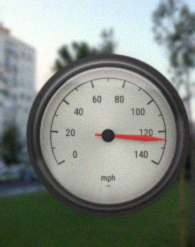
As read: 125 mph
